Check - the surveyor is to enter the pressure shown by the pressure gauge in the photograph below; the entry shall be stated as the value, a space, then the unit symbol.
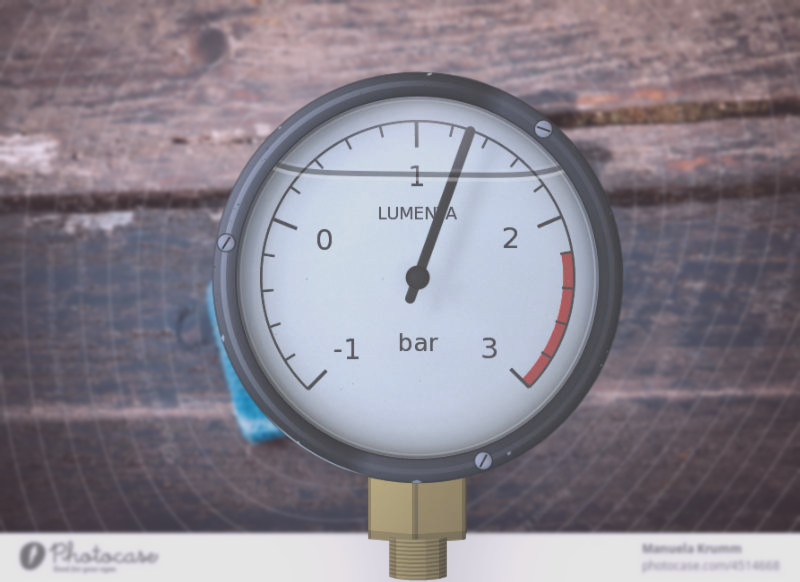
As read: 1.3 bar
